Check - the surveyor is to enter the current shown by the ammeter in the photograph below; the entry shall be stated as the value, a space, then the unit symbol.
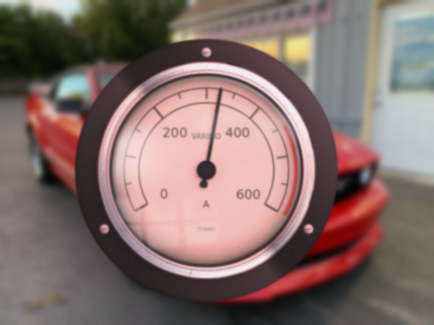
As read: 325 A
